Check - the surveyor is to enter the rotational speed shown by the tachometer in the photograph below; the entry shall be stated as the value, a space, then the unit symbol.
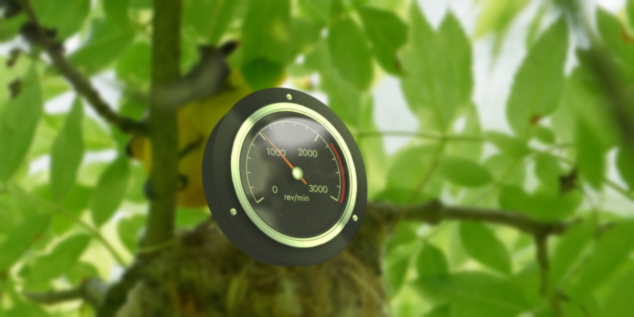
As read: 1000 rpm
